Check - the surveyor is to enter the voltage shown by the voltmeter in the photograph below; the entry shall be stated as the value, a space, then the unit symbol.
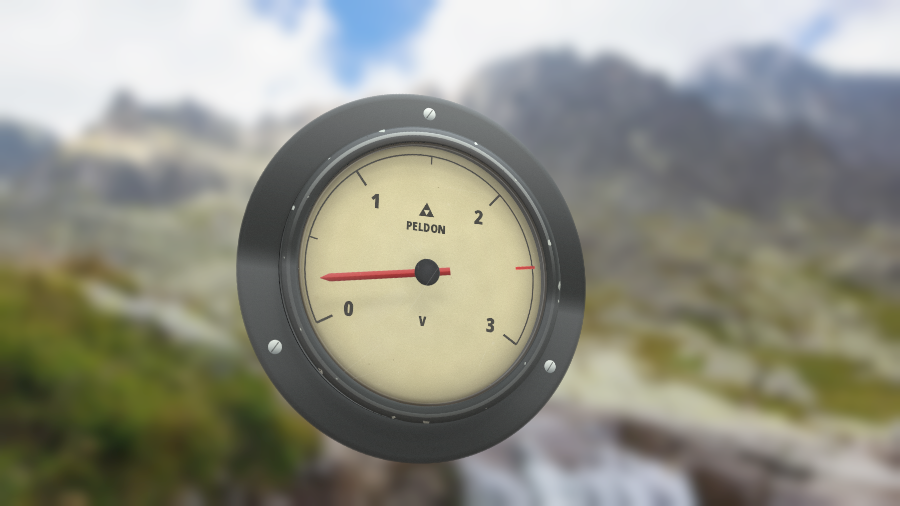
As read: 0.25 V
